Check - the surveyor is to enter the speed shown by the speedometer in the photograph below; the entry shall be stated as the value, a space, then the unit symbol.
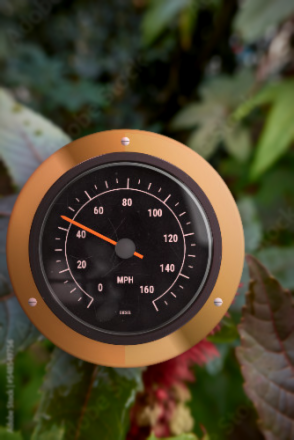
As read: 45 mph
